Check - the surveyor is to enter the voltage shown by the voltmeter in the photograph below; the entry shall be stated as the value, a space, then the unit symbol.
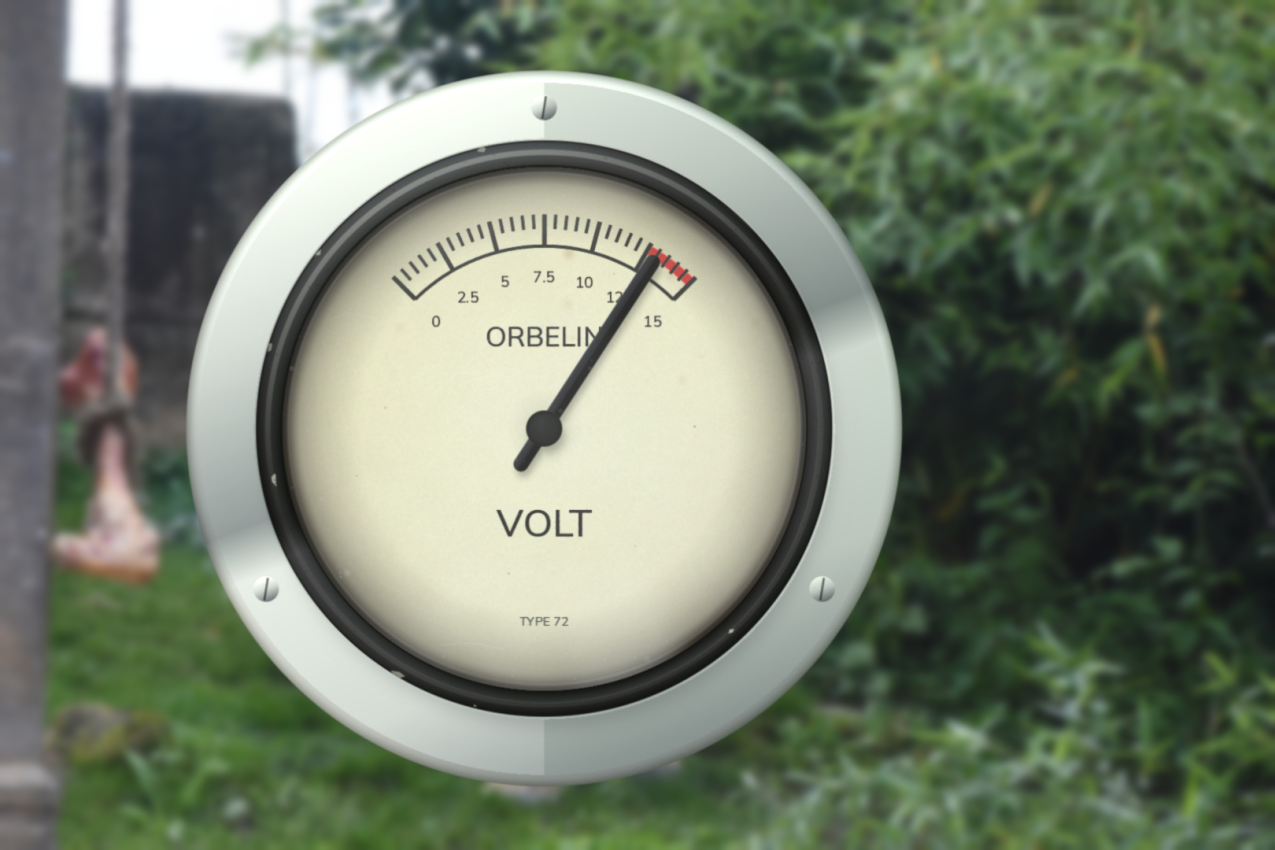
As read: 13 V
